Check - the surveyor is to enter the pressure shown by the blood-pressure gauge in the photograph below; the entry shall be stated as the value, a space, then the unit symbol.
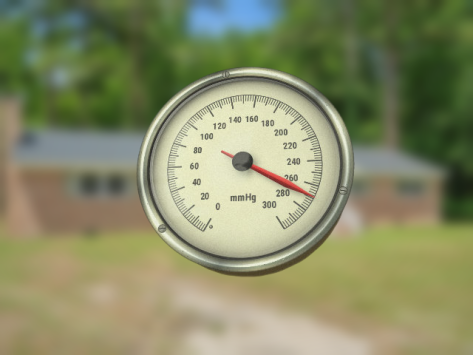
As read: 270 mmHg
